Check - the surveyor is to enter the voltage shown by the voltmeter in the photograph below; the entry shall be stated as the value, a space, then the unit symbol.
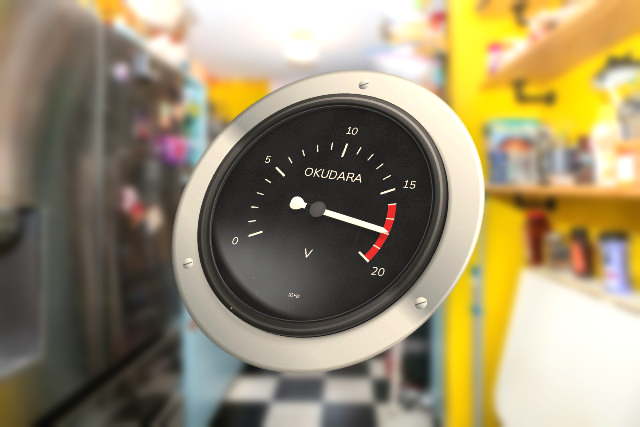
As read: 18 V
